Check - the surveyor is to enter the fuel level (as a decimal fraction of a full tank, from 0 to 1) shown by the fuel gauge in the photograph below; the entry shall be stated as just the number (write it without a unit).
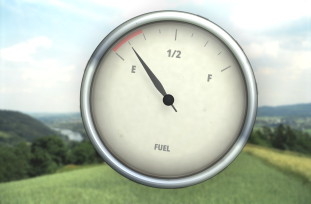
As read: 0.125
